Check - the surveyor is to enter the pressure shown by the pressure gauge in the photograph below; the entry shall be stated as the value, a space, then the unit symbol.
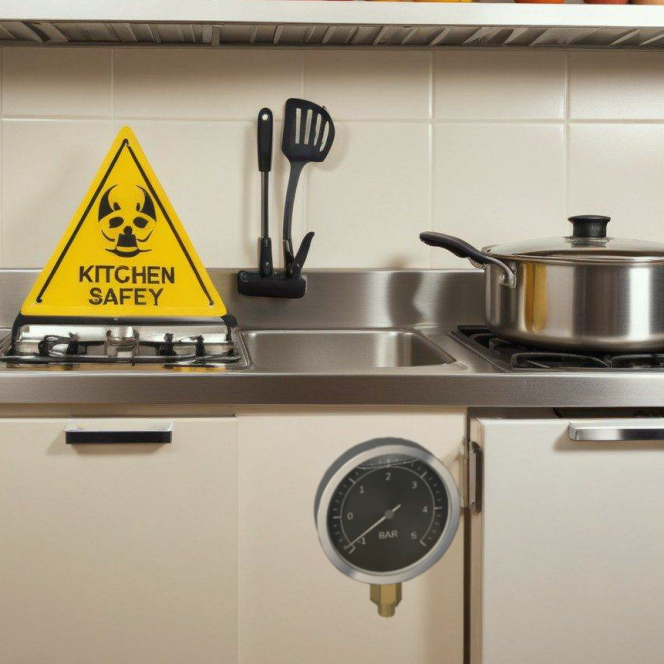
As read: -0.8 bar
